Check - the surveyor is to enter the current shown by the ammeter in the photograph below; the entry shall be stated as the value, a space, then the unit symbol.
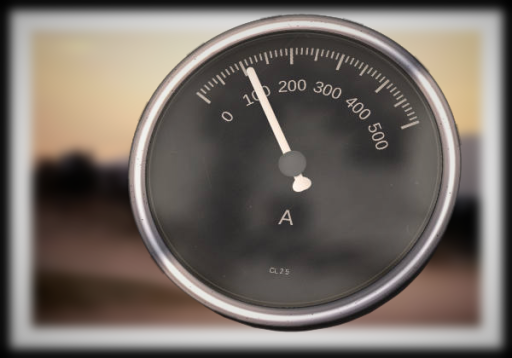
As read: 110 A
